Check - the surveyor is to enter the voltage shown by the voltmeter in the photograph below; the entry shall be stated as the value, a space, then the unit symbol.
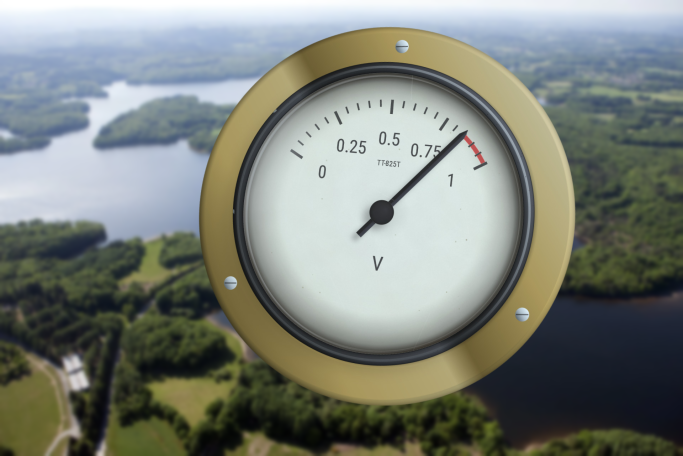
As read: 0.85 V
